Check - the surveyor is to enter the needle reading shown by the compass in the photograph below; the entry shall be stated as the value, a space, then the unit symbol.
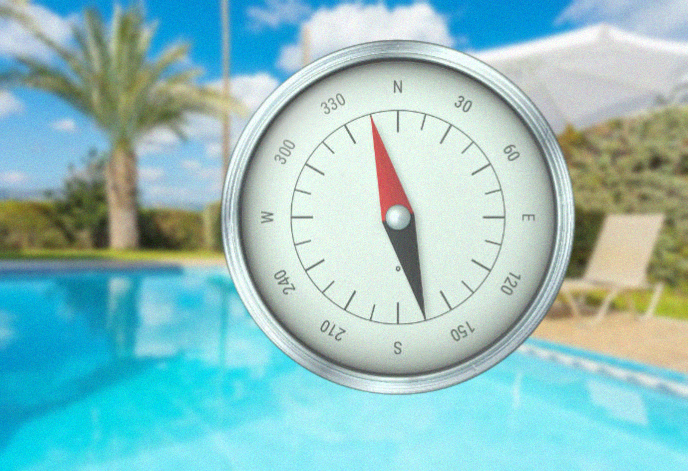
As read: 345 °
